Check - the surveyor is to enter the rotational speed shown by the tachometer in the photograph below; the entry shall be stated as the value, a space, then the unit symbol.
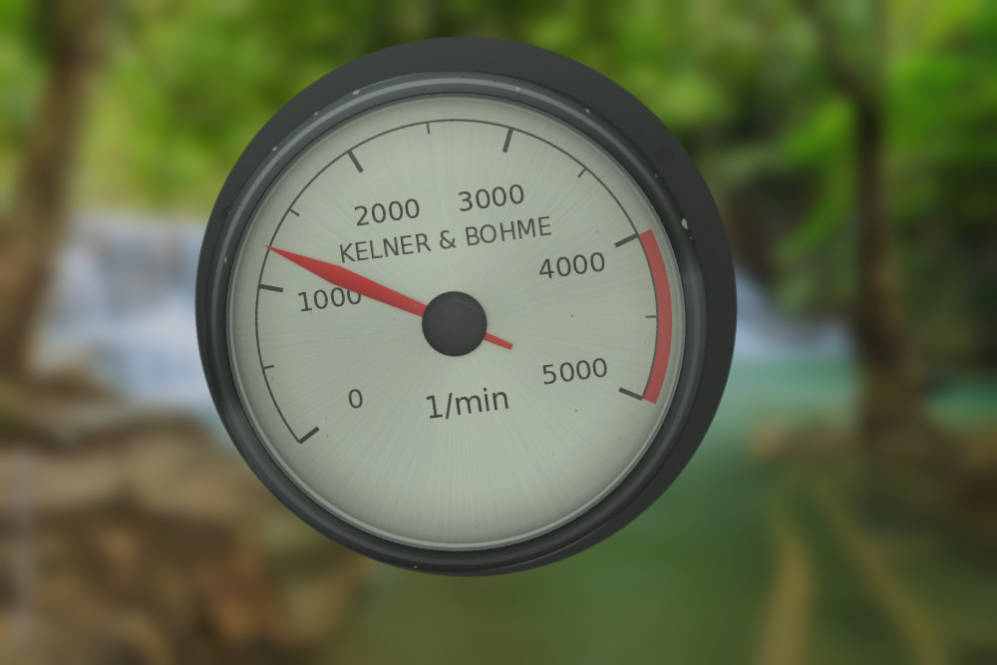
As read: 1250 rpm
